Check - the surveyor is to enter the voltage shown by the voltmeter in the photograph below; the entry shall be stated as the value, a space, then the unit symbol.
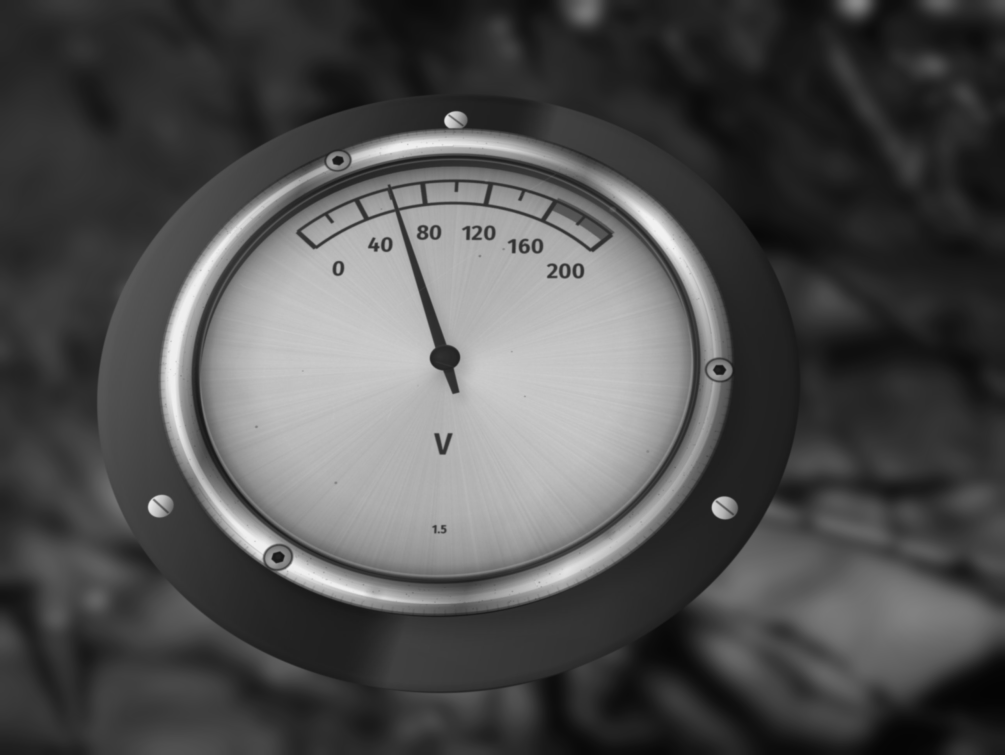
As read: 60 V
